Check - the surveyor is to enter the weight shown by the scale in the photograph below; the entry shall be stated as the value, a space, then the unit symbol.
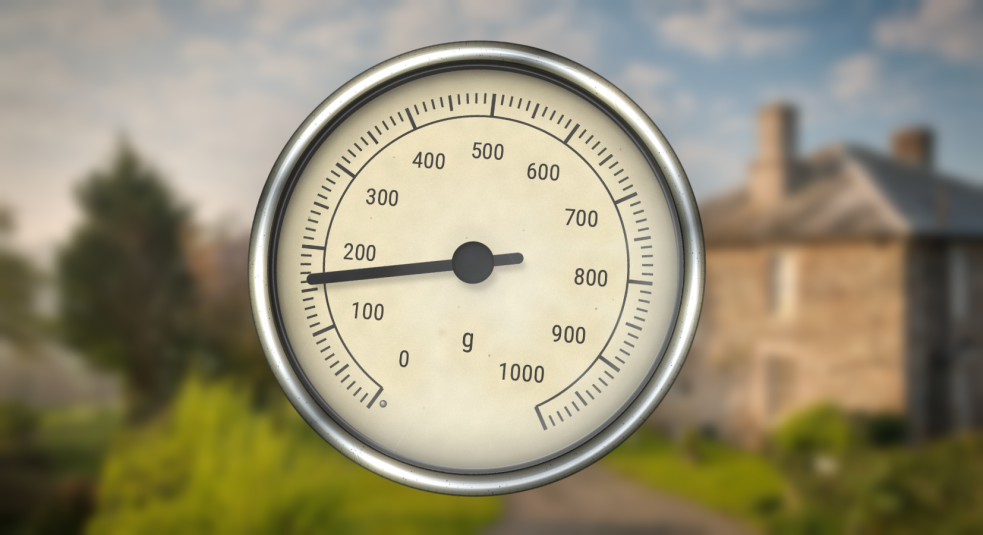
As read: 160 g
